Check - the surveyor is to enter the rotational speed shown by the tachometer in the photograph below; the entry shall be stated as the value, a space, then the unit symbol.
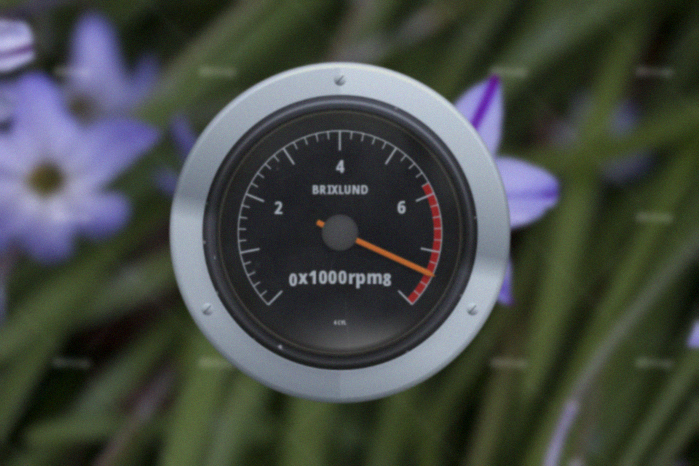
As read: 7400 rpm
